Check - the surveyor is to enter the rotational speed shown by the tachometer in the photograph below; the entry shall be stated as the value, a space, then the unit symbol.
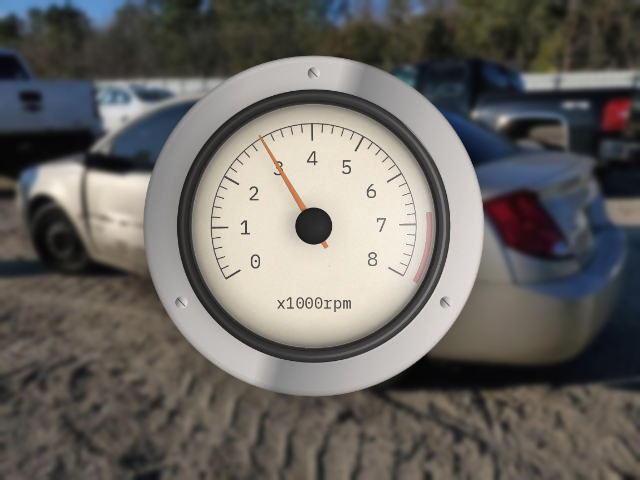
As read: 3000 rpm
